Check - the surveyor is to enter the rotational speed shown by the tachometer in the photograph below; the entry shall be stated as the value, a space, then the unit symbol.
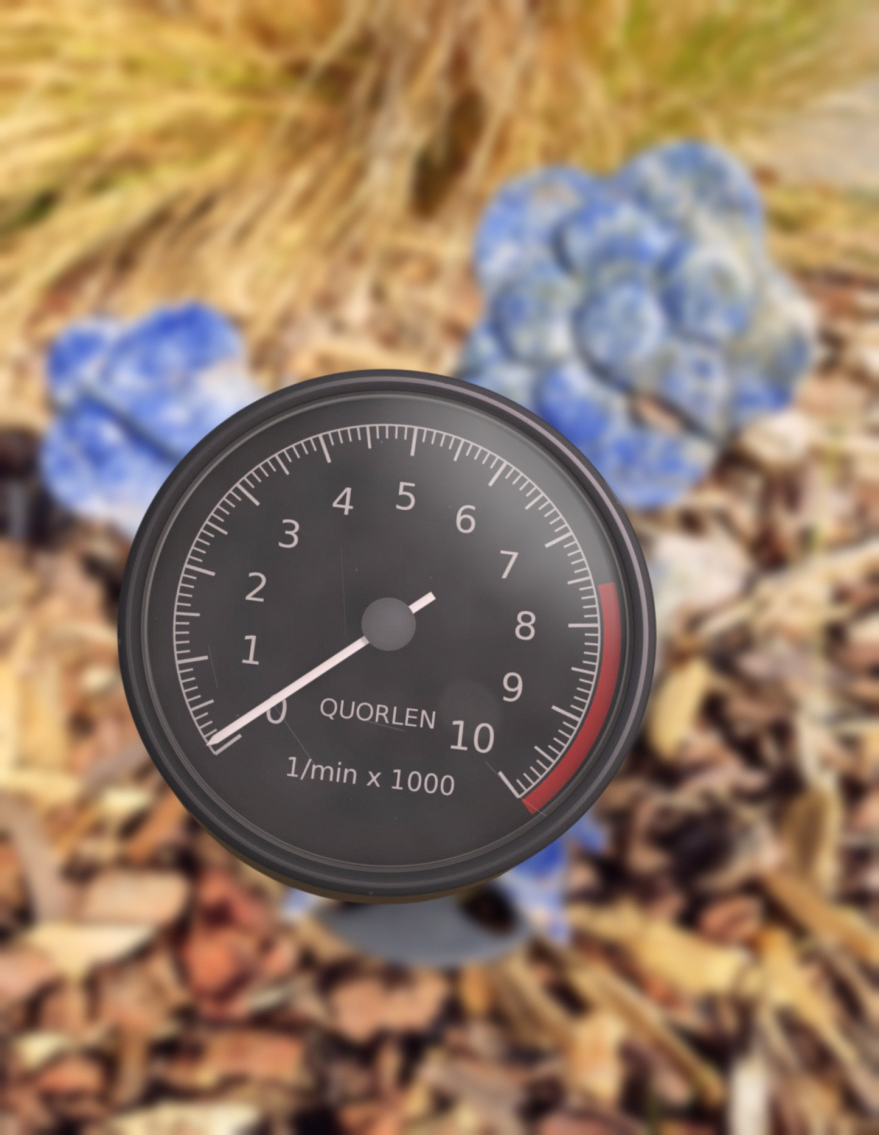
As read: 100 rpm
